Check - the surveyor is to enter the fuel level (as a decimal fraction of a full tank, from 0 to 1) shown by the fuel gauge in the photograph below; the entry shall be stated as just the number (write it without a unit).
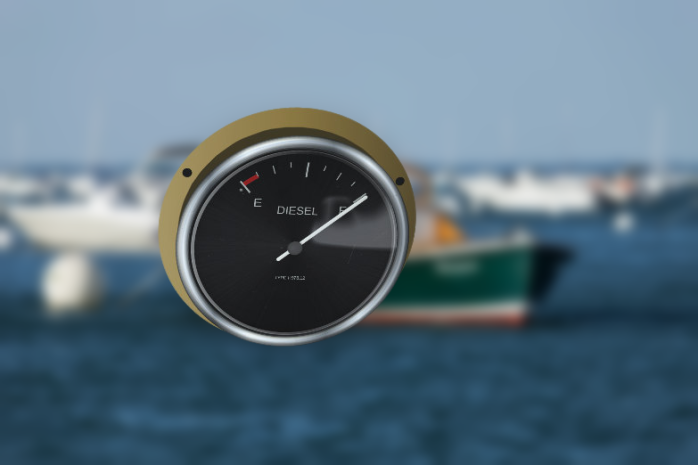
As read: 1
